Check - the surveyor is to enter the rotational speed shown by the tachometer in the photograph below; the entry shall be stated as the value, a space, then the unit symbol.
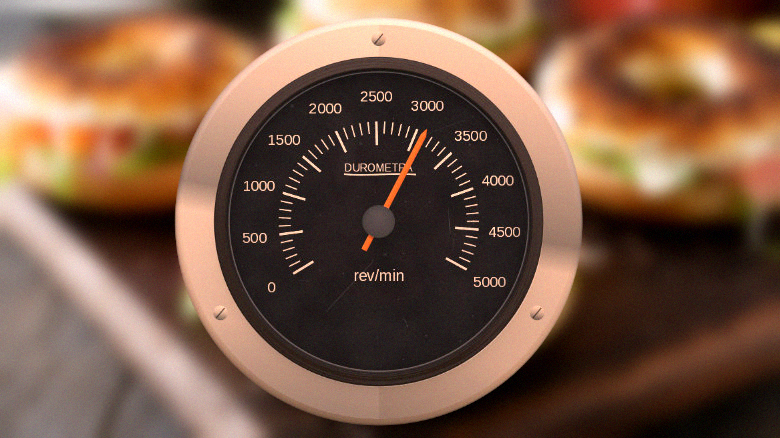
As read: 3100 rpm
